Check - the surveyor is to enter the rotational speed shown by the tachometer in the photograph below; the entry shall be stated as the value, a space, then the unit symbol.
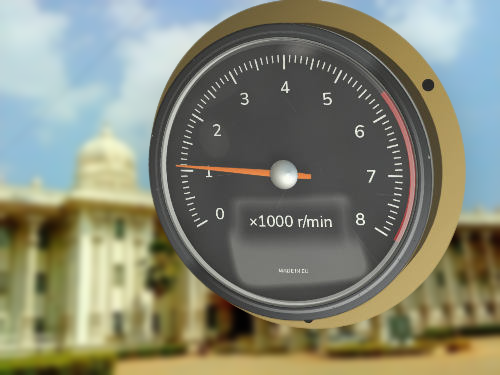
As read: 1100 rpm
